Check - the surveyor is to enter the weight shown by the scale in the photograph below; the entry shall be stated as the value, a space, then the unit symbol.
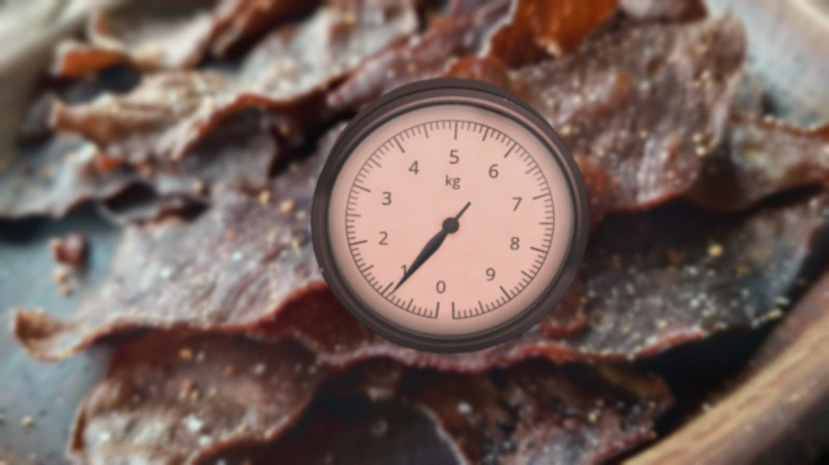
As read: 0.9 kg
